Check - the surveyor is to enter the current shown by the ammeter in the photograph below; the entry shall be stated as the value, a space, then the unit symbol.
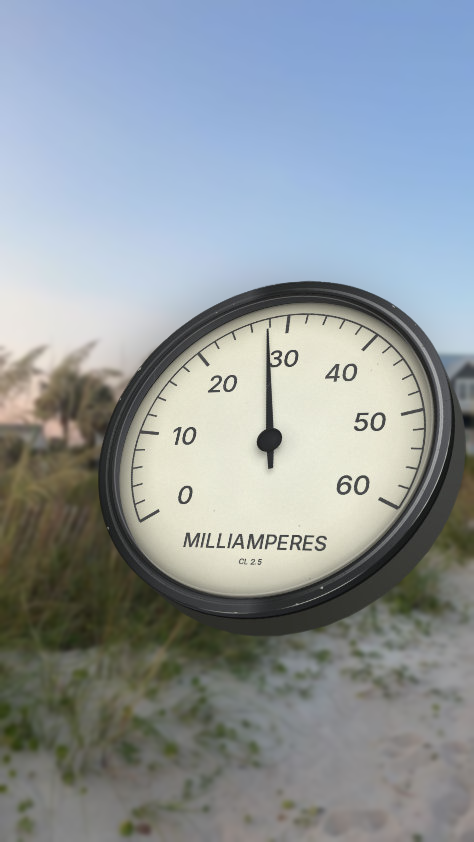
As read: 28 mA
